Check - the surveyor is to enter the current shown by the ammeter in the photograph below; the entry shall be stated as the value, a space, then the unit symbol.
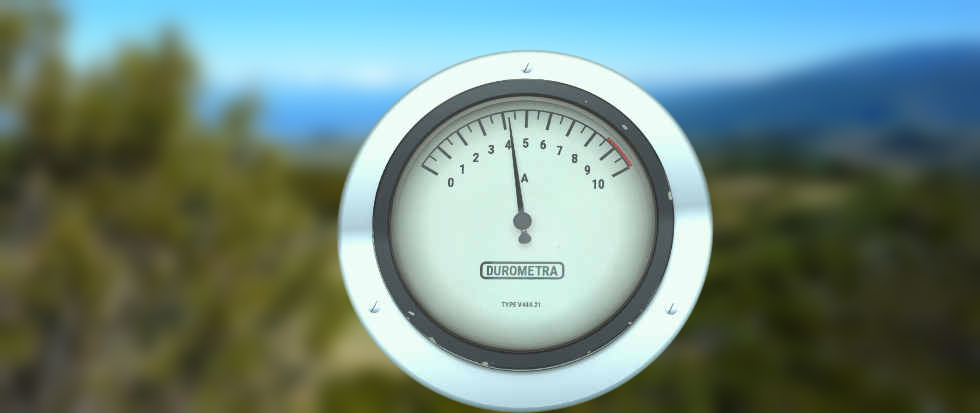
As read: 4.25 A
